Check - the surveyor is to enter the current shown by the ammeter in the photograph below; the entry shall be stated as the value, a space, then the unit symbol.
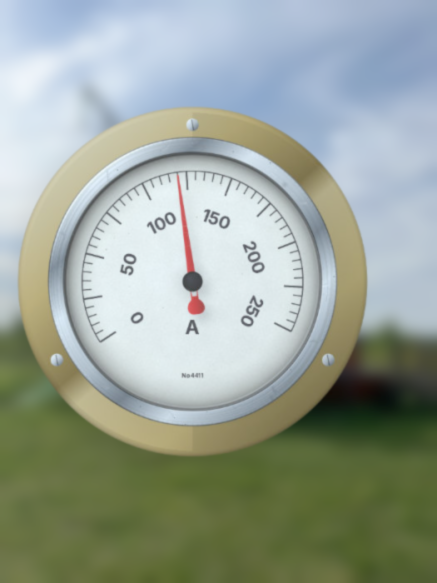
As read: 120 A
